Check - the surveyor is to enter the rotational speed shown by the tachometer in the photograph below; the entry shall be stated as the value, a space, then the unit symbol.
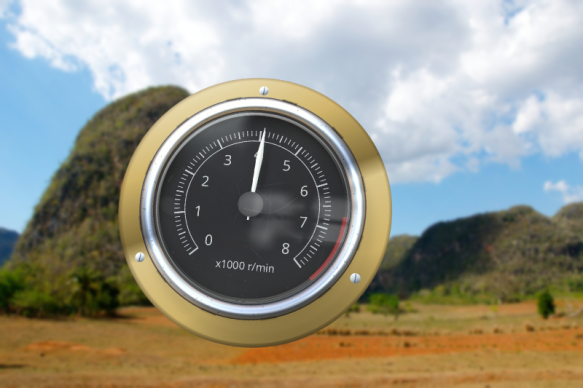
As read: 4100 rpm
